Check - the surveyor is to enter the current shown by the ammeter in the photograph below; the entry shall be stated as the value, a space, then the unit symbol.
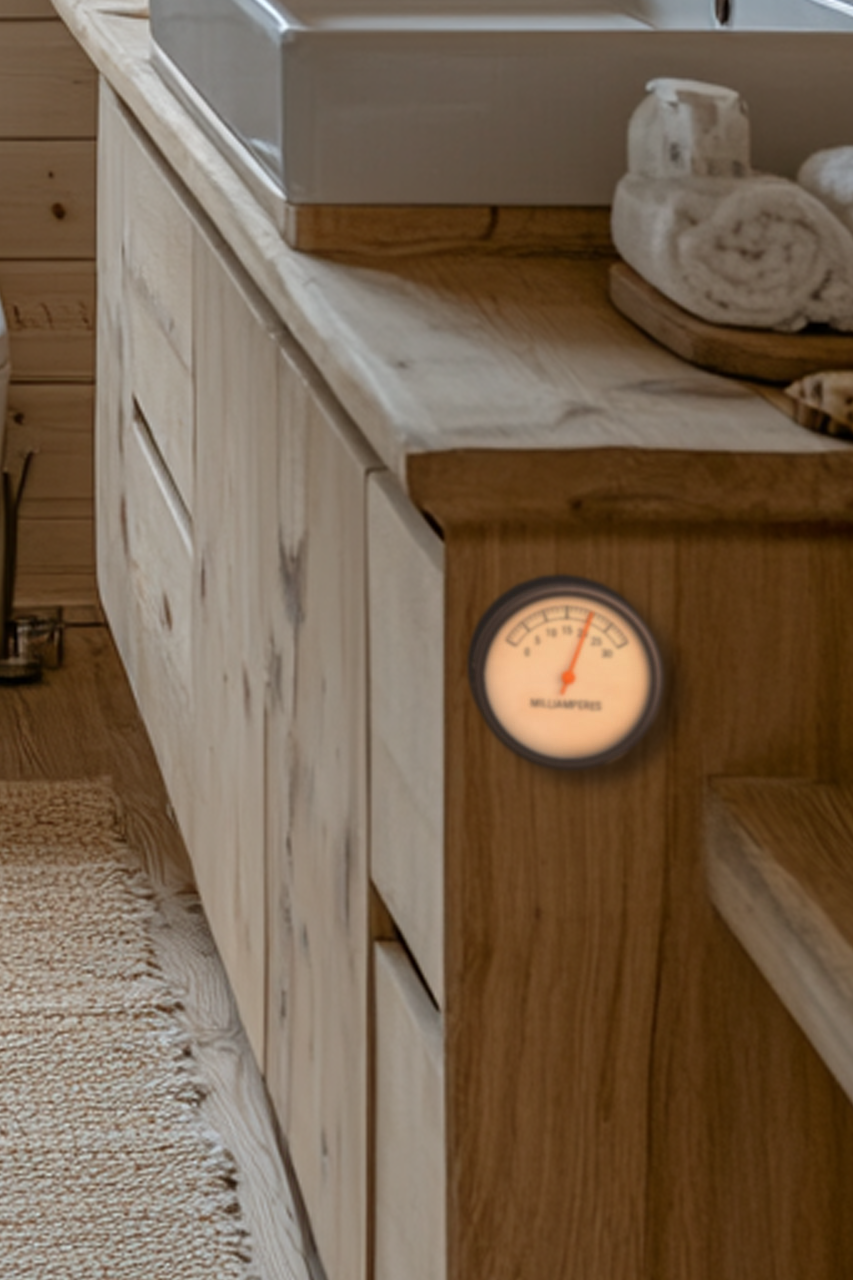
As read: 20 mA
